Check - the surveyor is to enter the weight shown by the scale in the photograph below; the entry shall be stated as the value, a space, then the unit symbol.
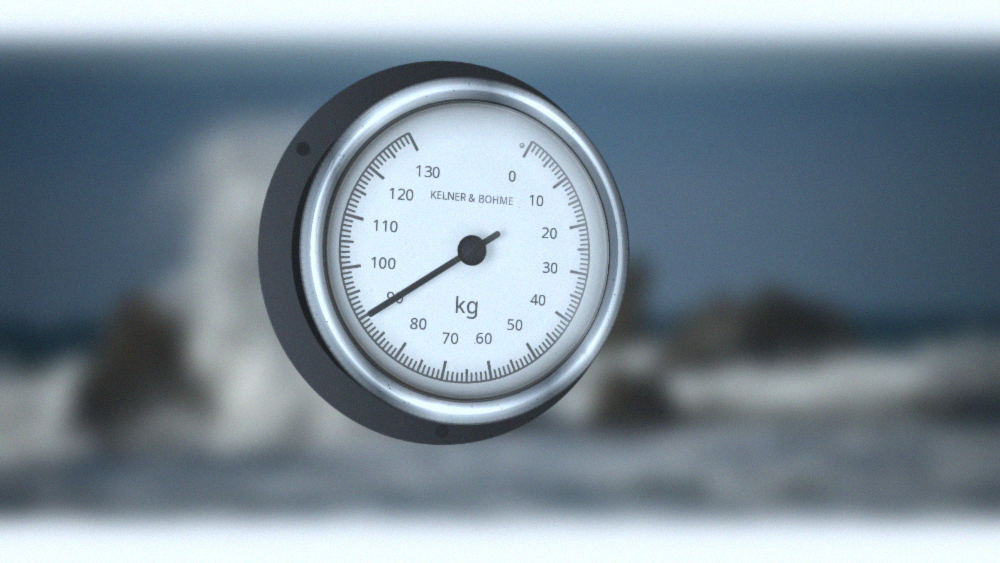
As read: 90 kg
